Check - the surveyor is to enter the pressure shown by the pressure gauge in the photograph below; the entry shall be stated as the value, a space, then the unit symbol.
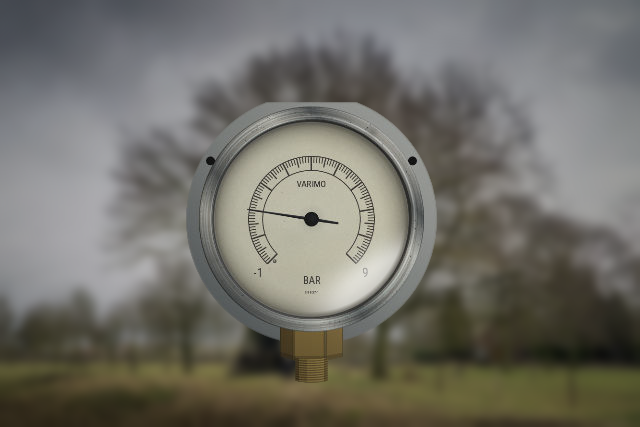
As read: 1 bar
